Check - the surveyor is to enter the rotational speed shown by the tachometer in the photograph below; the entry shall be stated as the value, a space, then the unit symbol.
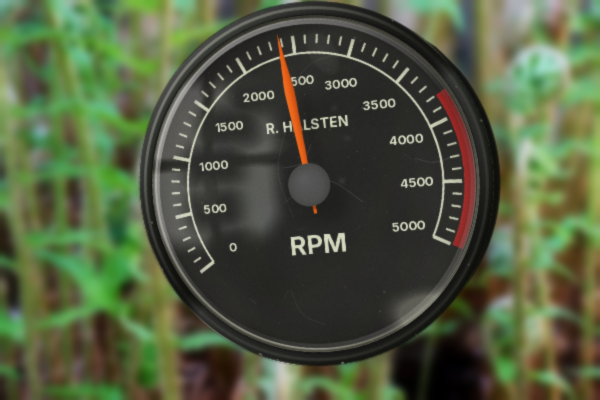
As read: 2400 rpm
